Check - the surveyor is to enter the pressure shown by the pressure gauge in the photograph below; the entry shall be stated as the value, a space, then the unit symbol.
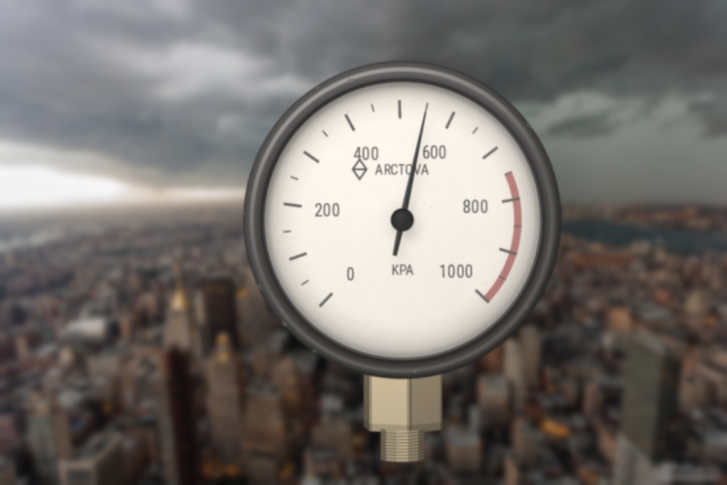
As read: 550 kPa
